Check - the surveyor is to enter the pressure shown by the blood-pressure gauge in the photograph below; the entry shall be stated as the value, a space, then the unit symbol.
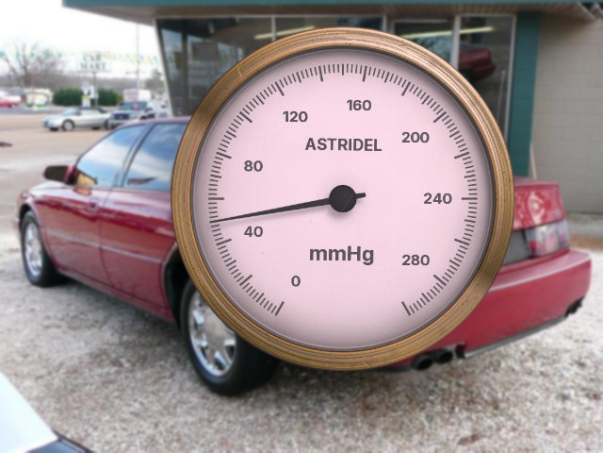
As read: 50 mmHg
